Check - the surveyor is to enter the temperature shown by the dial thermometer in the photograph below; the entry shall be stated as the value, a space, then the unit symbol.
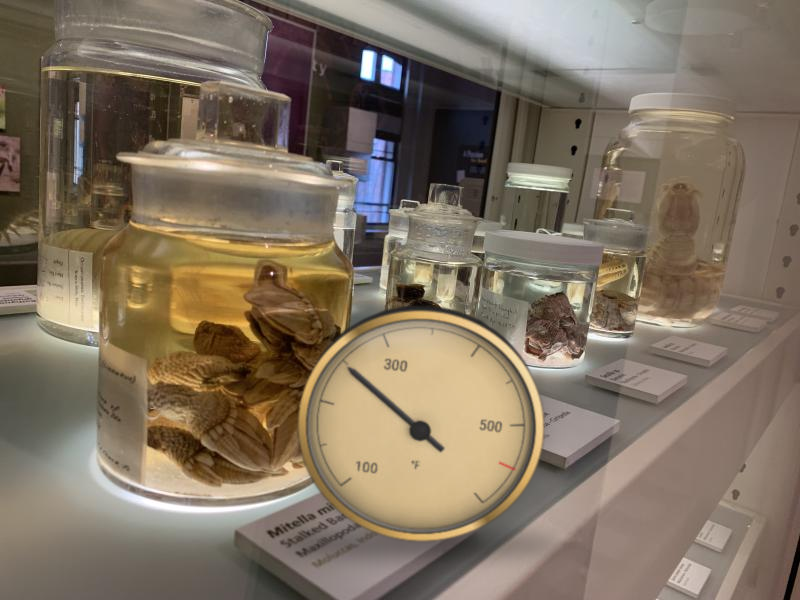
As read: 250 °F
